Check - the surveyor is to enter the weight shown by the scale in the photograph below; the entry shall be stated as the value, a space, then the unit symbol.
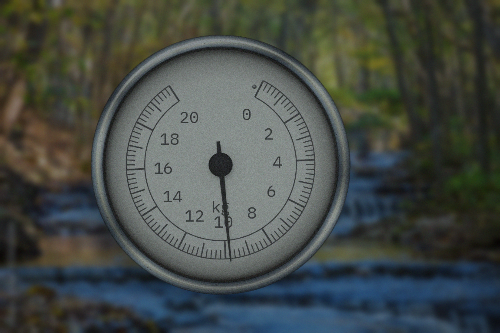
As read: 9.8 kg
